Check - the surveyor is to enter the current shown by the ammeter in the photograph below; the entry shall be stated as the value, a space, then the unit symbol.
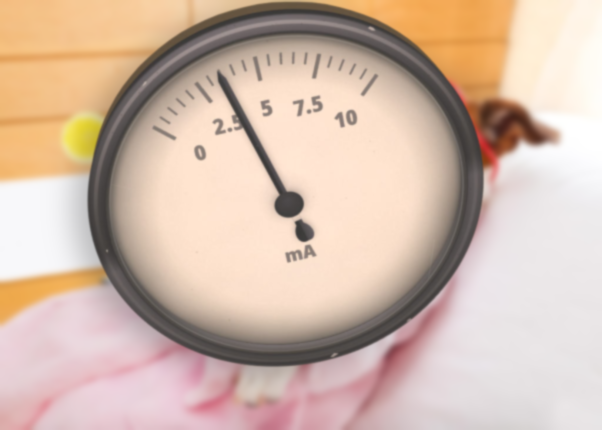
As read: 3.5 mA
